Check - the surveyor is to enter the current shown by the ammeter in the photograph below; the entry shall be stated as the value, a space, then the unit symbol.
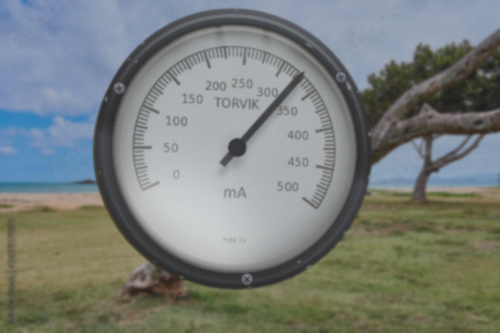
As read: 325 mA
